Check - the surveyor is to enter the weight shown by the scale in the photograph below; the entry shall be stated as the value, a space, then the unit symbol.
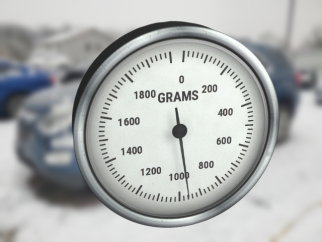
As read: 960 g
